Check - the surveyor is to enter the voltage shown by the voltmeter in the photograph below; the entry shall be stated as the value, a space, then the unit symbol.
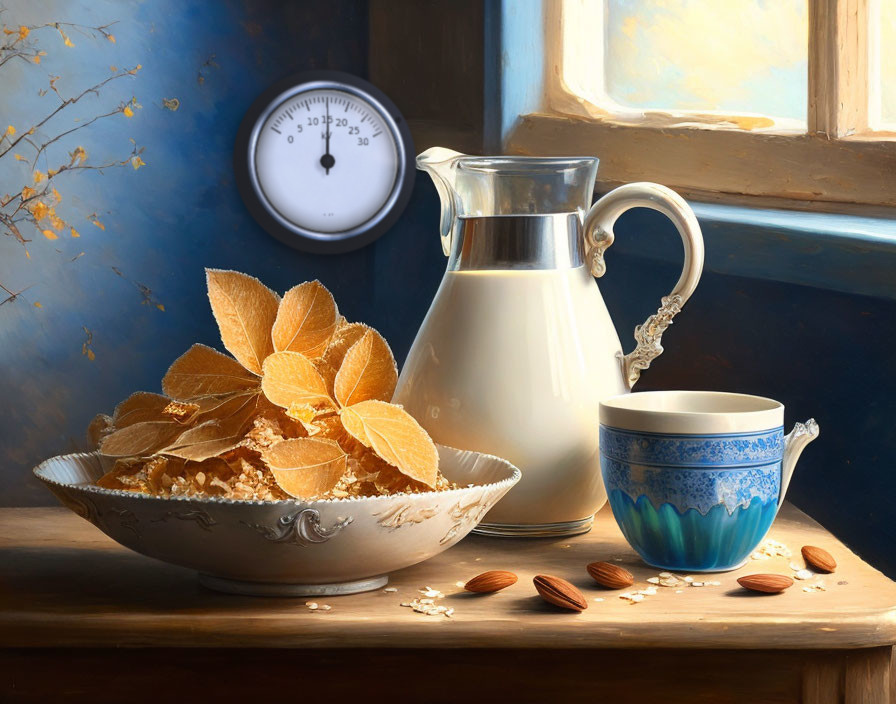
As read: 15 kV
